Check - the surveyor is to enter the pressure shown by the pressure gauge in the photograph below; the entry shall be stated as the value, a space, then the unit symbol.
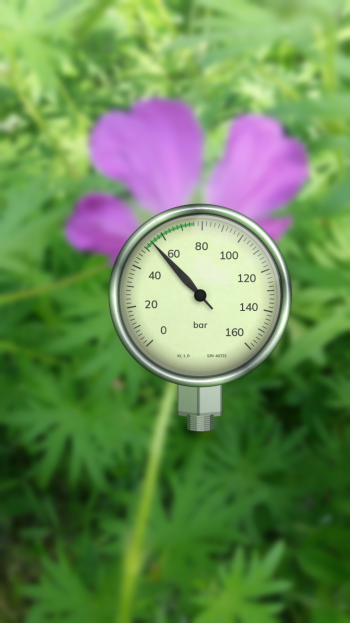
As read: 54 bar
